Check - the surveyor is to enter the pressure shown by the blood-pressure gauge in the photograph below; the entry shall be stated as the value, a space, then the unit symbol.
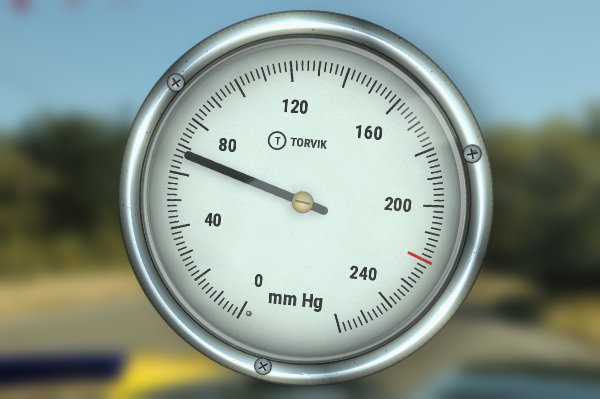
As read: 68 mmHg
